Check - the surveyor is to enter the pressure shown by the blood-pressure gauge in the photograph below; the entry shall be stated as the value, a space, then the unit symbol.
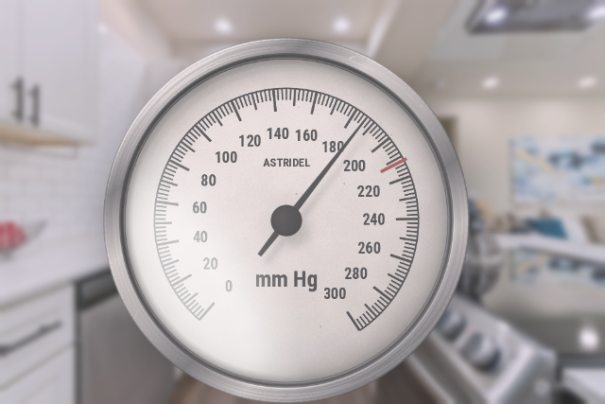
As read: 186 mmHg
